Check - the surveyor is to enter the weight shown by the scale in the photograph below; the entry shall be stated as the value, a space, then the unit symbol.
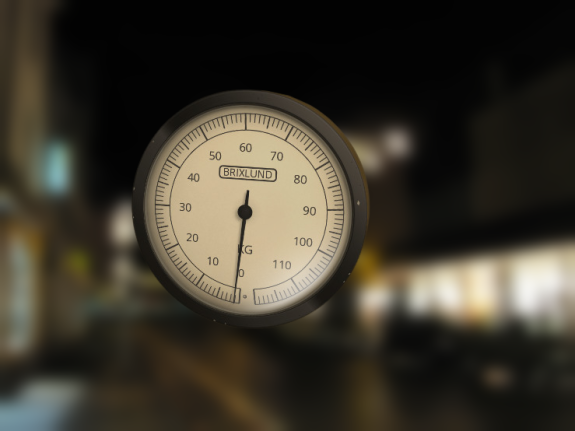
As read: 1 kg
